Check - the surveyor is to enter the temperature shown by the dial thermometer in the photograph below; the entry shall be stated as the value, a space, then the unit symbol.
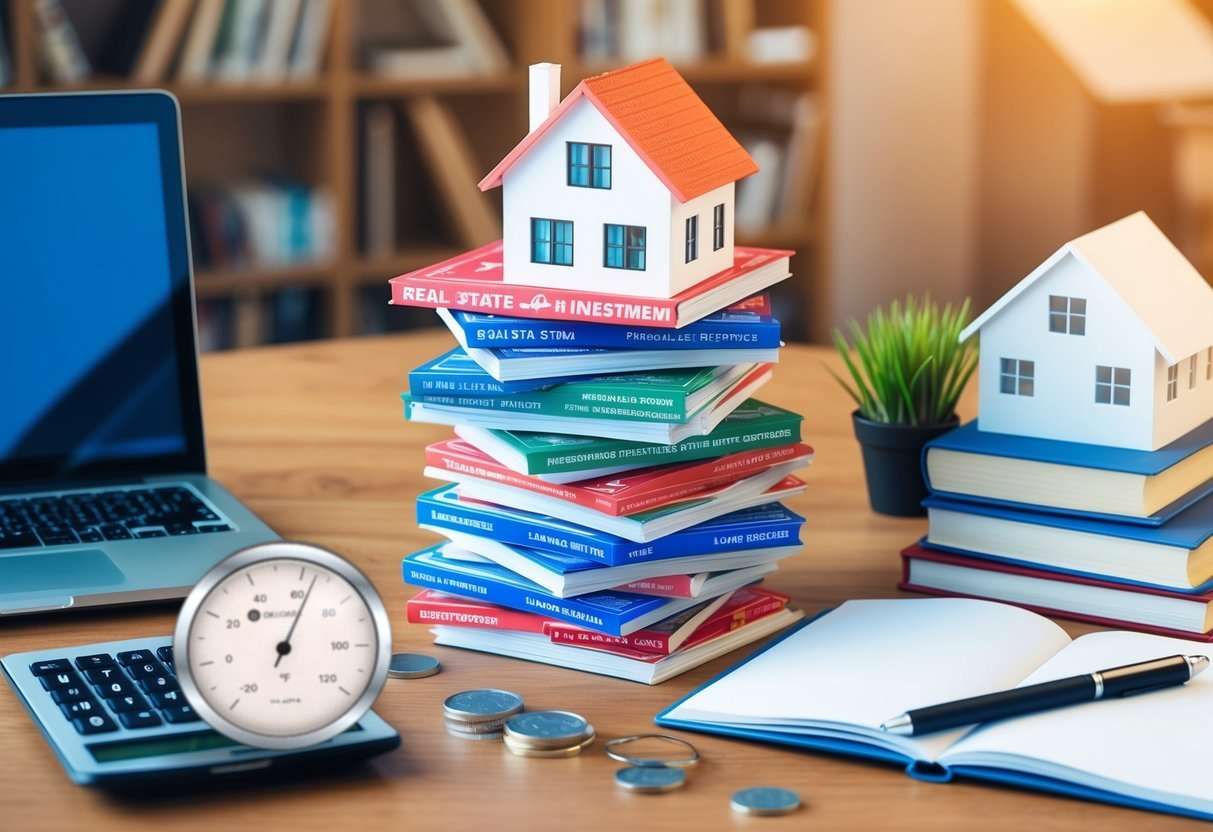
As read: 65 °F
